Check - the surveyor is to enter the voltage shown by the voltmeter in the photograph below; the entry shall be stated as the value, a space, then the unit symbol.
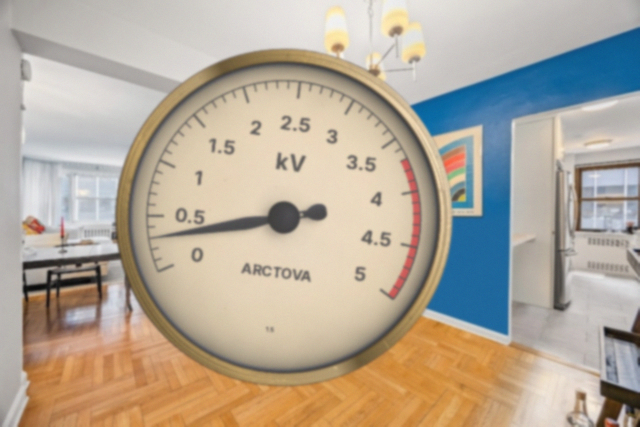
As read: 0.3 kV
